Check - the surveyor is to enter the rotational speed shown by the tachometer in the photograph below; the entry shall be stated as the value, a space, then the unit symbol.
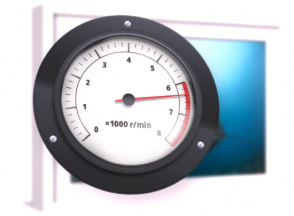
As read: 6400 rpm
